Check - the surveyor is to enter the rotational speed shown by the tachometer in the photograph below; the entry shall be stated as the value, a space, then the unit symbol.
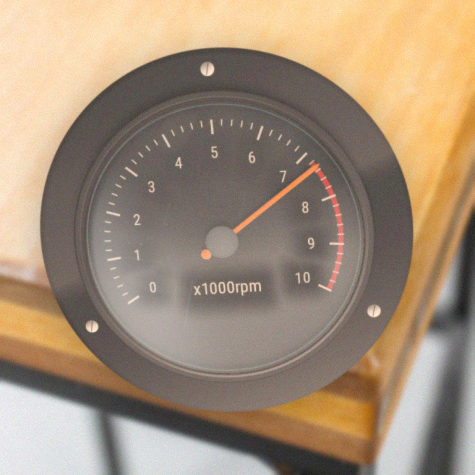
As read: 7300 rpm
